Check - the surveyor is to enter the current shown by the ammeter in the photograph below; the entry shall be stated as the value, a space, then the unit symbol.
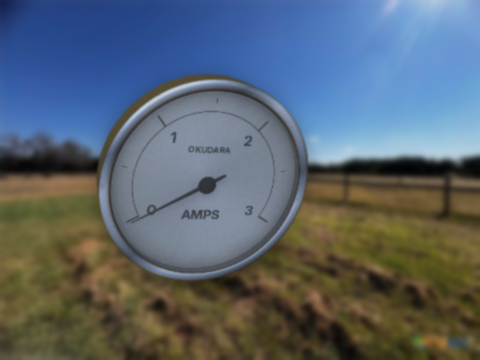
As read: 0 A
